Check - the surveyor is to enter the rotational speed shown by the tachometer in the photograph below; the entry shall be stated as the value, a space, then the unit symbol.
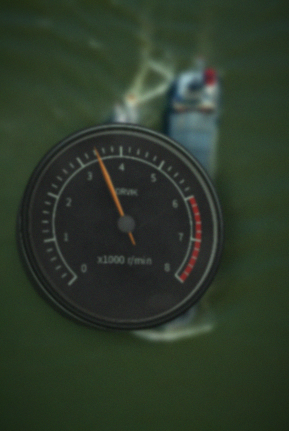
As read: 3400 rpm
